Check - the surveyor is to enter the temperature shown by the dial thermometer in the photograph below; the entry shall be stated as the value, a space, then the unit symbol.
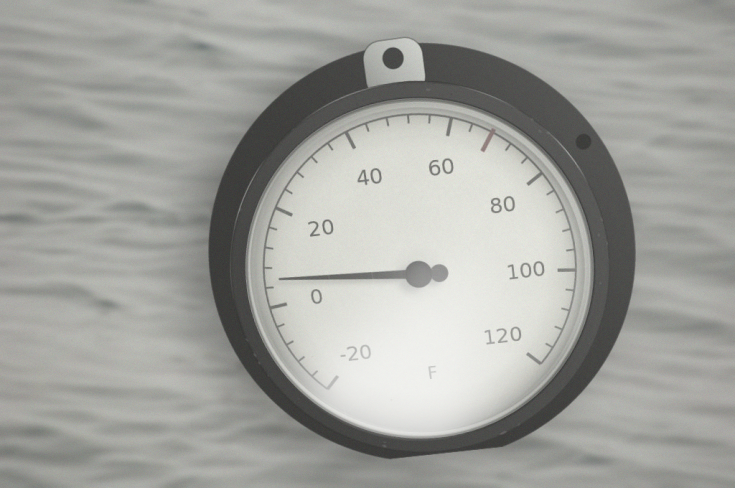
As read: 6 °F
